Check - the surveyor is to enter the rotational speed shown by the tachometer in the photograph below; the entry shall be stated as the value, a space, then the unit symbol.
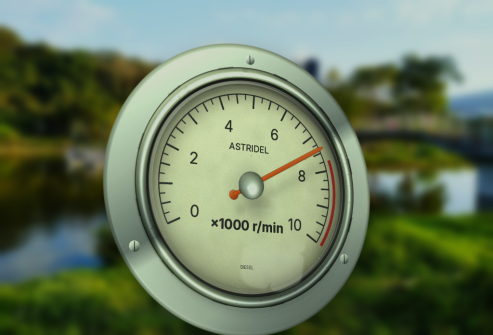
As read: 7375 rpm
